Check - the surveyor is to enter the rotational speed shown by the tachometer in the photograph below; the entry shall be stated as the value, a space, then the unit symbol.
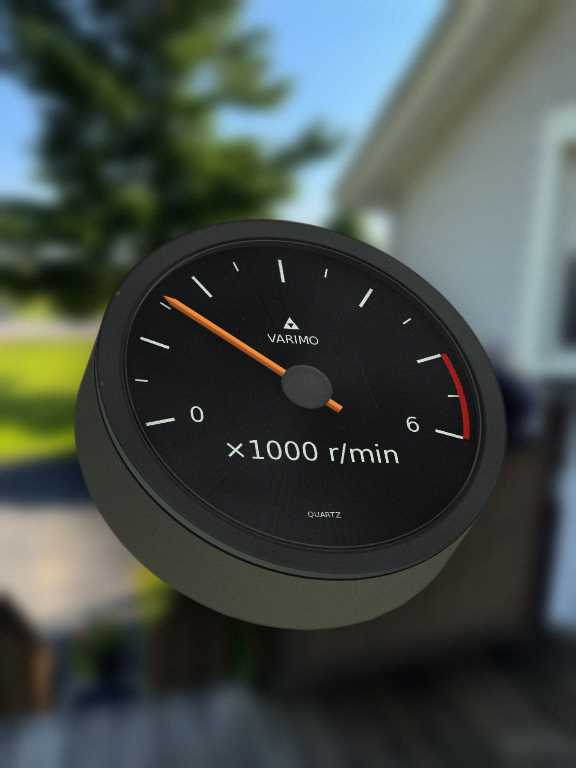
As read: 1500 rpm
